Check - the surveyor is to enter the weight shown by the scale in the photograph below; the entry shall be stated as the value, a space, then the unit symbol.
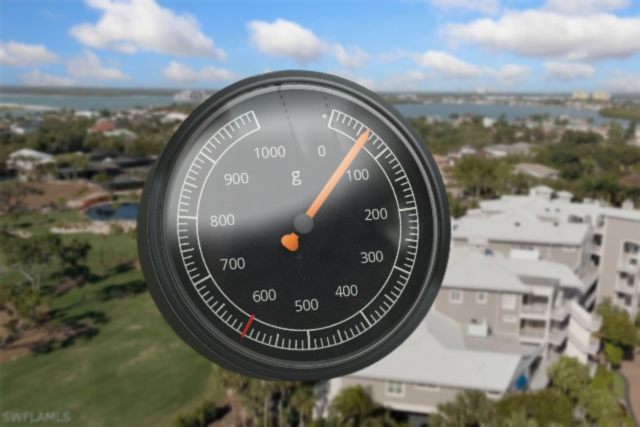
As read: 60 g
